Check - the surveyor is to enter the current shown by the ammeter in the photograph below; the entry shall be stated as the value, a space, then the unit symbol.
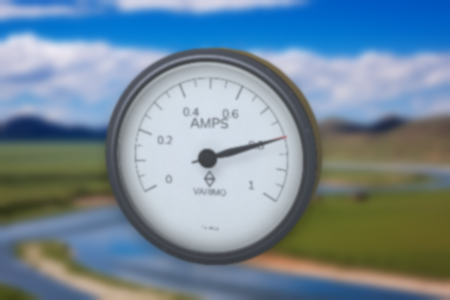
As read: 0.8 A
